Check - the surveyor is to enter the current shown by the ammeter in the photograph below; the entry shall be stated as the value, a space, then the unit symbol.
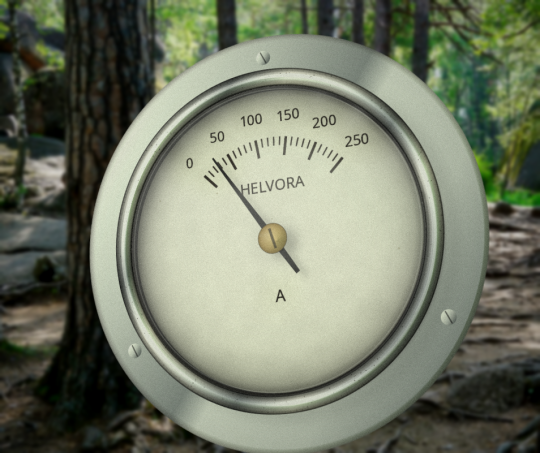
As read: 30 A
